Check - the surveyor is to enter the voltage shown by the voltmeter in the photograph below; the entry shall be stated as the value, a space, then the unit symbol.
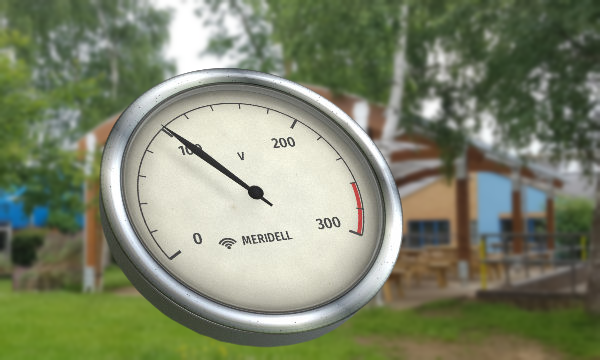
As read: 100 V
